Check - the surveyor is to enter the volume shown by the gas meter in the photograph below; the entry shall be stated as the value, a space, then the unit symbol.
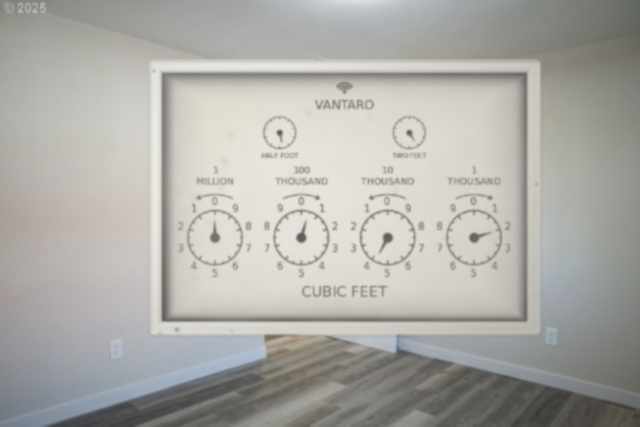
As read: 4200 ft³
